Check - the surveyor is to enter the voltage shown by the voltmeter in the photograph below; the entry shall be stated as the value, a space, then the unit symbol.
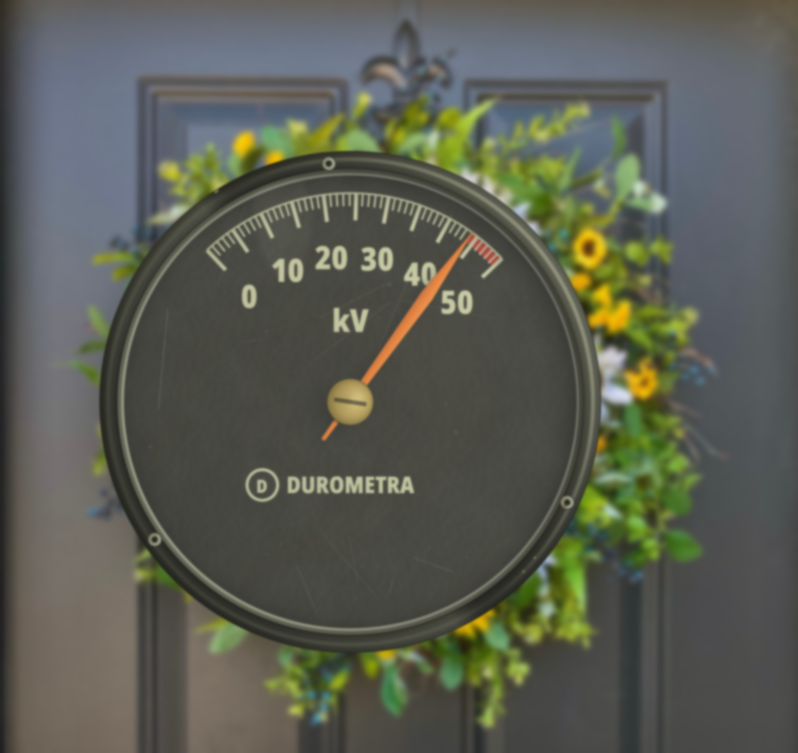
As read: 44 kV
